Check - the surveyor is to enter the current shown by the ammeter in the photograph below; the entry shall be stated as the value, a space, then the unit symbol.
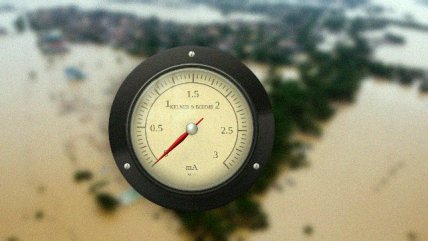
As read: 0 mA
